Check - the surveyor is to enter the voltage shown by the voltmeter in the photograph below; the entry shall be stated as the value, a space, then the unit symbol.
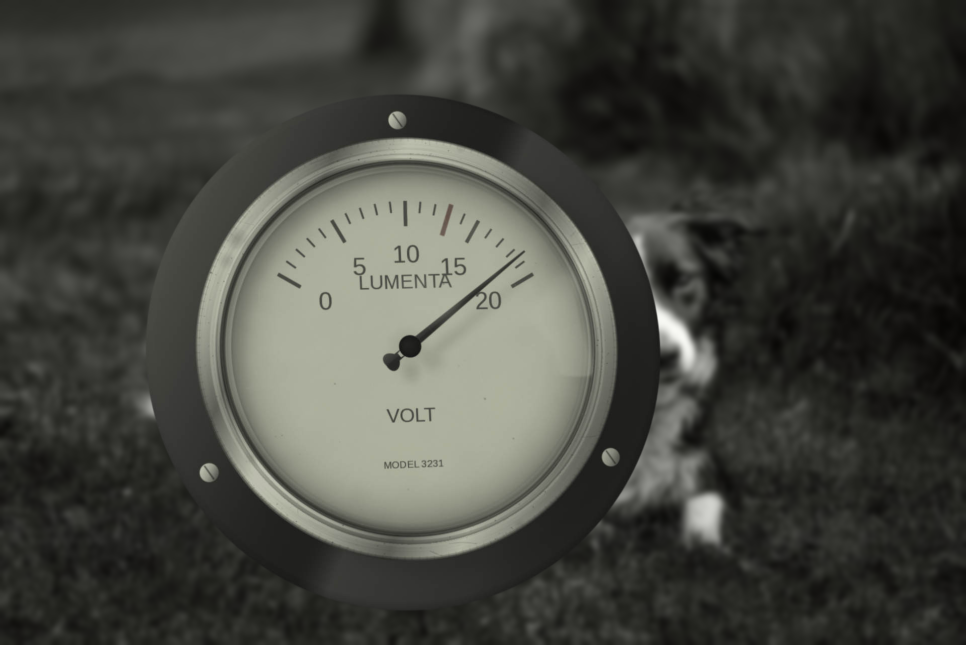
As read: 18.5 V
